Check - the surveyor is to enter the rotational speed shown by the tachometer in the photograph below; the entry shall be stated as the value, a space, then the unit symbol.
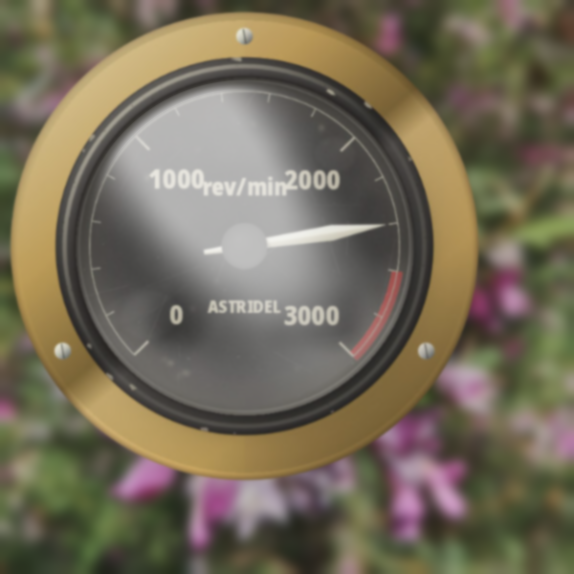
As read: 2400 rpm
